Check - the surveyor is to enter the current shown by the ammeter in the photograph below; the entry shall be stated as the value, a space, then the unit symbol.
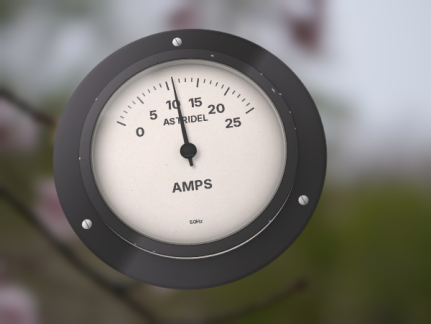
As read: 11 A
